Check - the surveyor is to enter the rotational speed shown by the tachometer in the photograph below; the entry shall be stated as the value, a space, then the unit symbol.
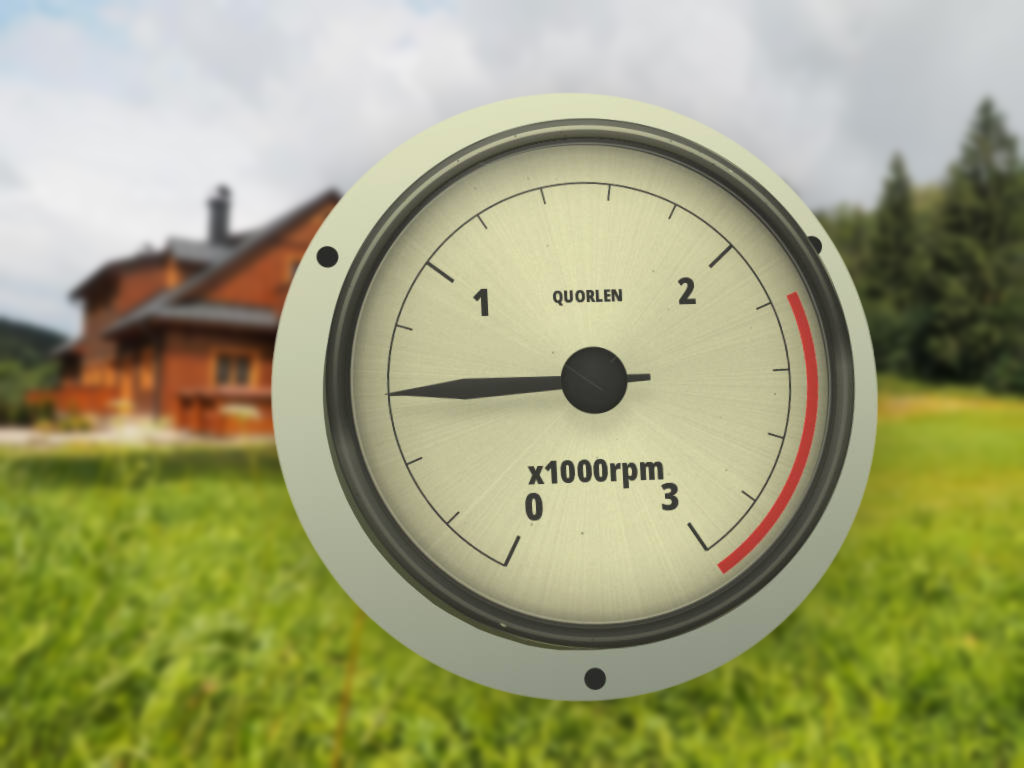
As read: 600 rpm
